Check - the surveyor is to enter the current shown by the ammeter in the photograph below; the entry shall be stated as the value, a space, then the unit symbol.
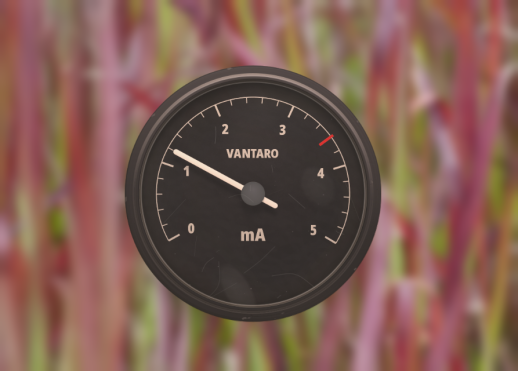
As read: 1.2 mA
